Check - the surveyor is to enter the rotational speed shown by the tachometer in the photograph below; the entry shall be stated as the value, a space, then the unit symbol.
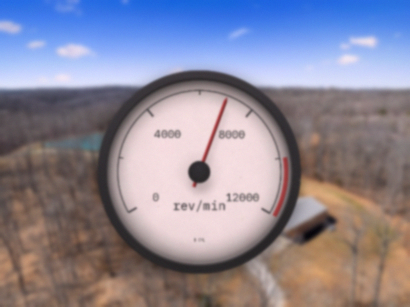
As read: 7000 rpm
